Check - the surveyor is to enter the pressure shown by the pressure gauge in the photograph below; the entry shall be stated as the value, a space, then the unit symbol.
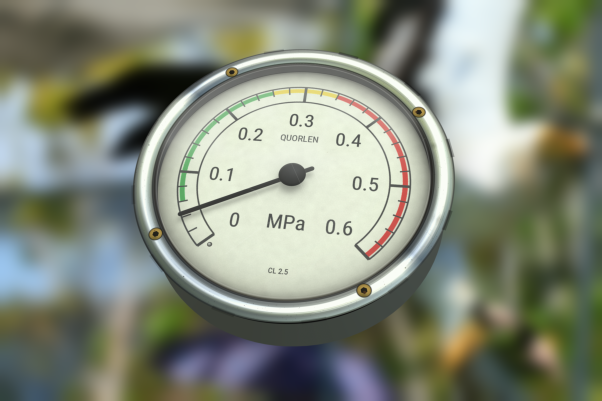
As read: 0.04 MPa
